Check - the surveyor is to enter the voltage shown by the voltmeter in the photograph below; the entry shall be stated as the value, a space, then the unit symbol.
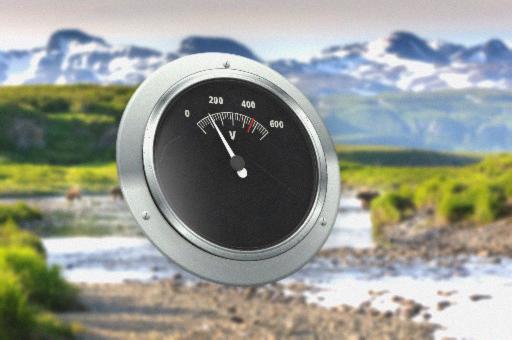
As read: 100 V
